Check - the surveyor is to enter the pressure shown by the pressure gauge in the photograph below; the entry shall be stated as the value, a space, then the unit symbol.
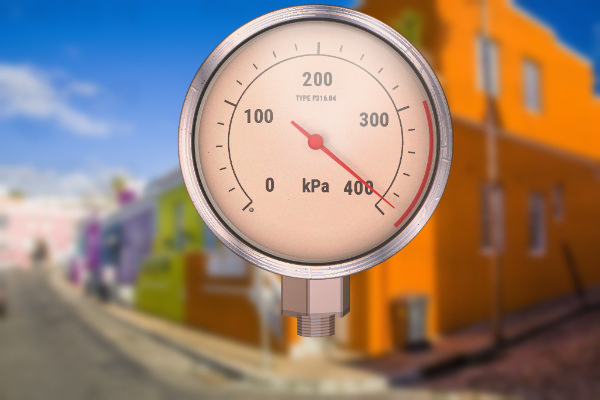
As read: 390 kPa
